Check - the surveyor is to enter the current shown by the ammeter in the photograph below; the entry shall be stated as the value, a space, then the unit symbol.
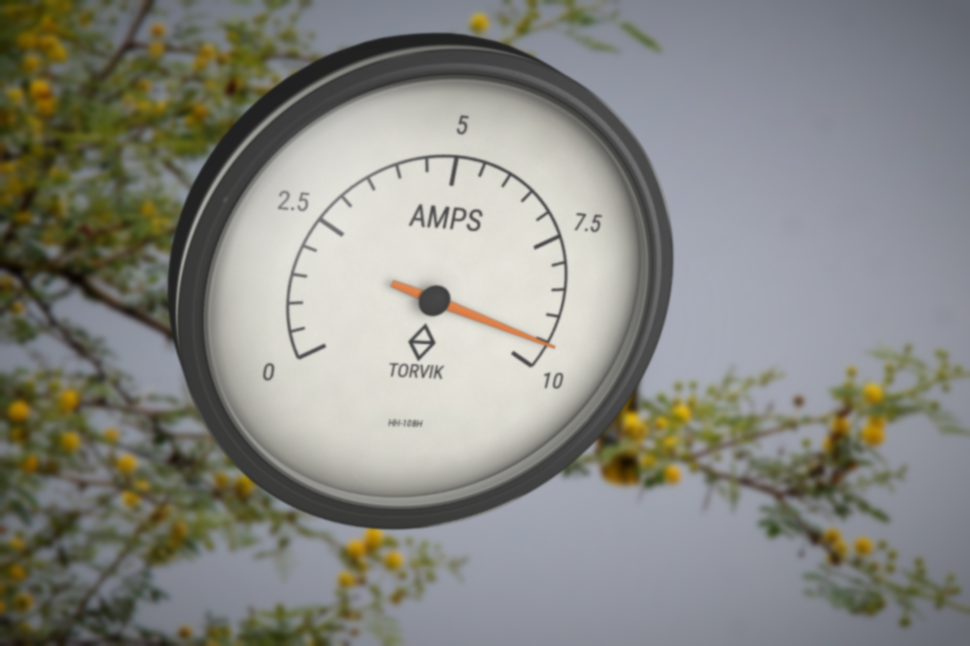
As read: 9.5 A
